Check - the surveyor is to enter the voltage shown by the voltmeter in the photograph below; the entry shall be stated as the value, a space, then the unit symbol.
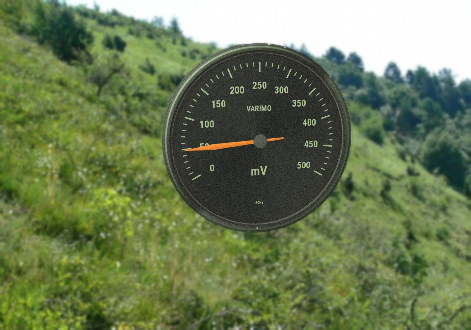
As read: 50 mV
